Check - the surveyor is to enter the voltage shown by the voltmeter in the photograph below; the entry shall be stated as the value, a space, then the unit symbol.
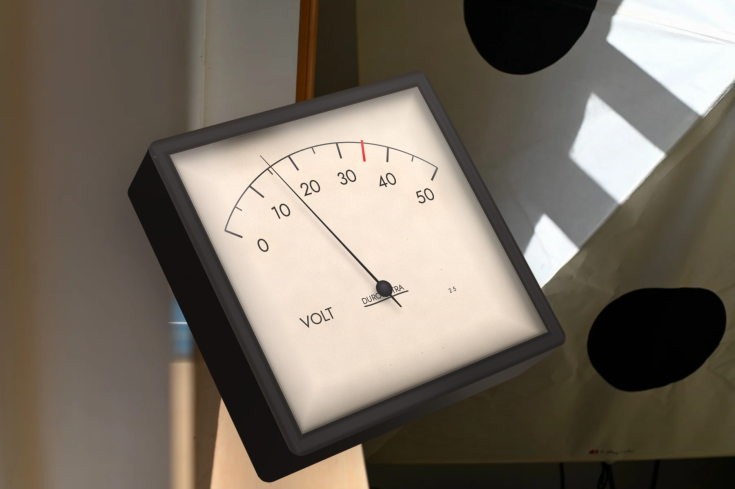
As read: 15 V
